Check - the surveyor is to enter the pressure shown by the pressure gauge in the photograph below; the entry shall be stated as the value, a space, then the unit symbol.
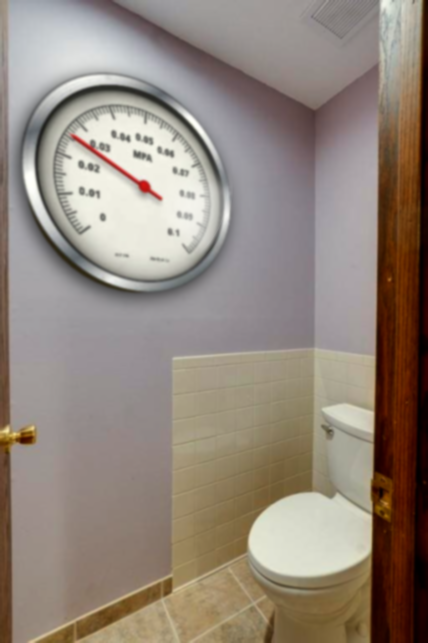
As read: 0.025 MPa
